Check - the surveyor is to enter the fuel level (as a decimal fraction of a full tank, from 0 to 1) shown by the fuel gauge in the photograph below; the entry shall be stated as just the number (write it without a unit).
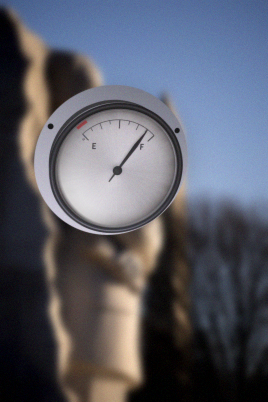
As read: 0.875
